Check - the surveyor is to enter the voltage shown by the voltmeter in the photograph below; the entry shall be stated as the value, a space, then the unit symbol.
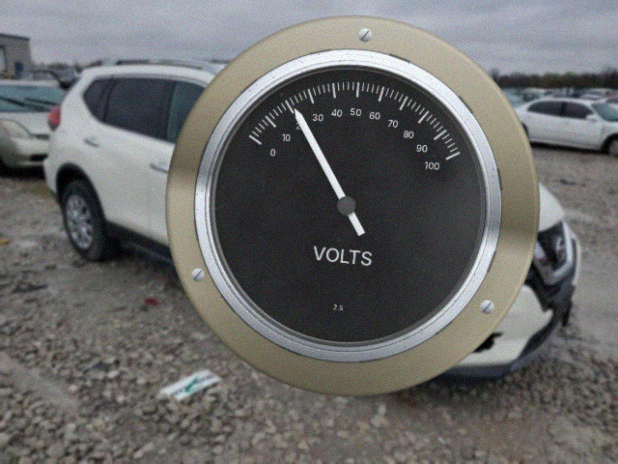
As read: 22 V
